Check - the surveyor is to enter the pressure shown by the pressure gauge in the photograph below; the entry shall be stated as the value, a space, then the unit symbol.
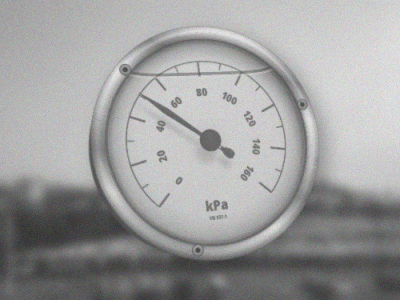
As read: 50 kPa
